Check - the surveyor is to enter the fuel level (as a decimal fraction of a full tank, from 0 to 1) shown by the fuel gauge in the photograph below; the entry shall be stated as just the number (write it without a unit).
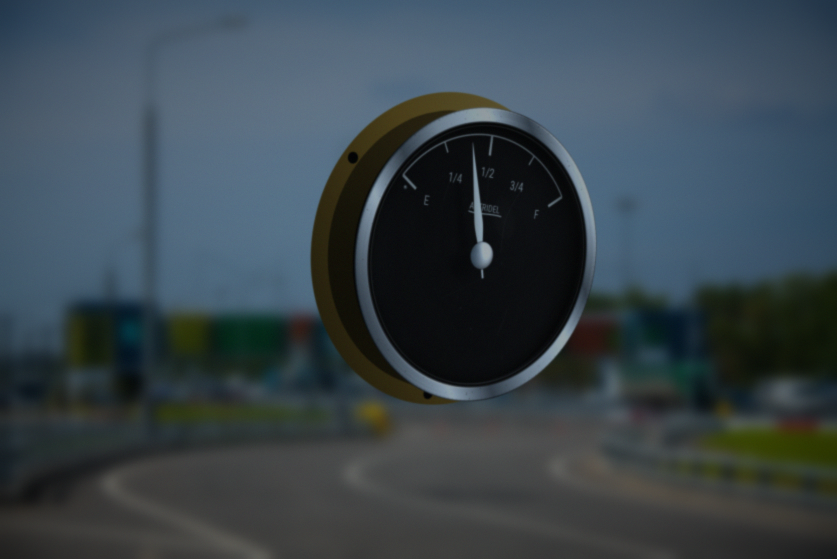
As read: 0.375
